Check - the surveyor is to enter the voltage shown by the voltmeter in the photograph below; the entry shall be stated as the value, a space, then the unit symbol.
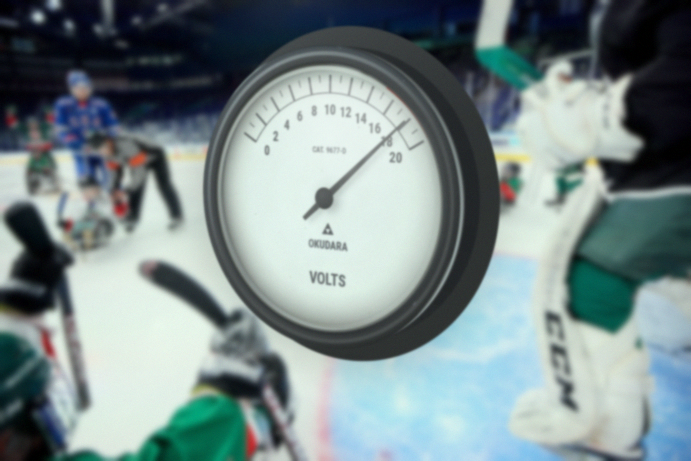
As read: 18 V
